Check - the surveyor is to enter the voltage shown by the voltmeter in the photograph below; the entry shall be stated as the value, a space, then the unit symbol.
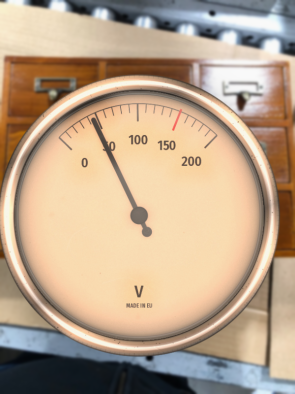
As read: 45 V
